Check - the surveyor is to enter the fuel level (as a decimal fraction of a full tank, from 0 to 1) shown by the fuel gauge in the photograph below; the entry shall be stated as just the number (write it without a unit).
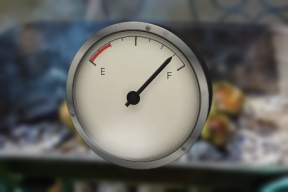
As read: 0.875
